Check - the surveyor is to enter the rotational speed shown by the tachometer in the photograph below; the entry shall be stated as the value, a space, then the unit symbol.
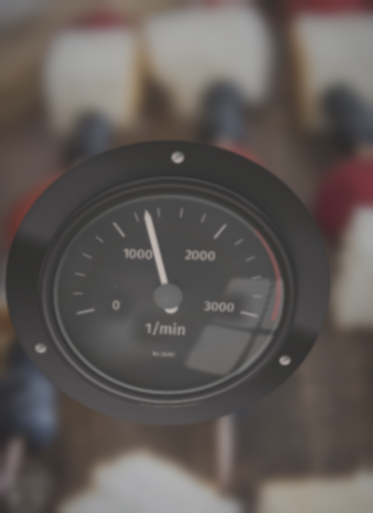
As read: 1300 rpm
